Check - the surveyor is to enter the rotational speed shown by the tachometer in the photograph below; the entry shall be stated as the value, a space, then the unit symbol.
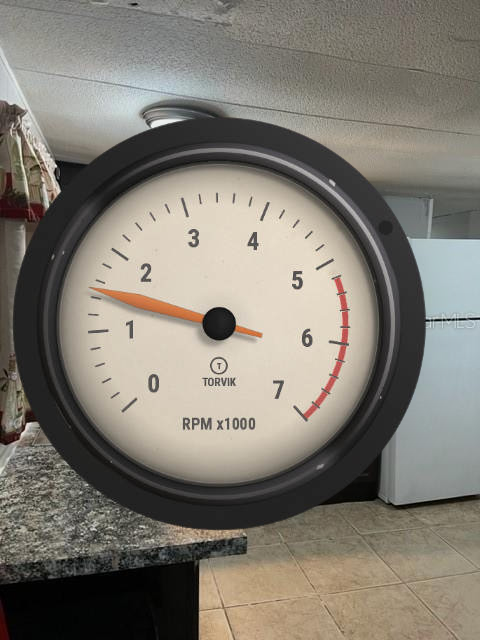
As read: 1500 rpm
